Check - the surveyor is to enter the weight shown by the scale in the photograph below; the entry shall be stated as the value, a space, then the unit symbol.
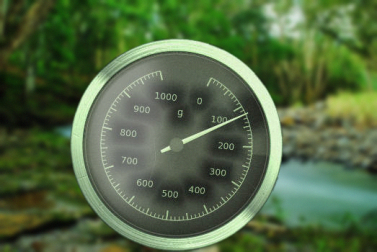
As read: 120 g
